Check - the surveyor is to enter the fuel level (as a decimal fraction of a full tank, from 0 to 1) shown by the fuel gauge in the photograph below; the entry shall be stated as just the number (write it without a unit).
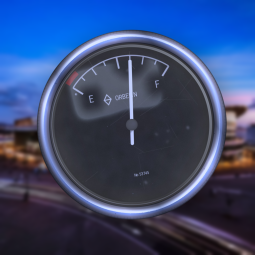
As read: 0.625
